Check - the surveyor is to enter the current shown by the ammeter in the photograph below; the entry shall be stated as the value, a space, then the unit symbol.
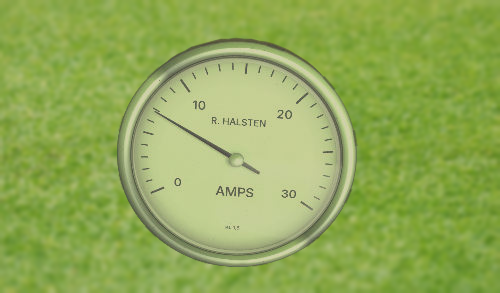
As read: 7 A
